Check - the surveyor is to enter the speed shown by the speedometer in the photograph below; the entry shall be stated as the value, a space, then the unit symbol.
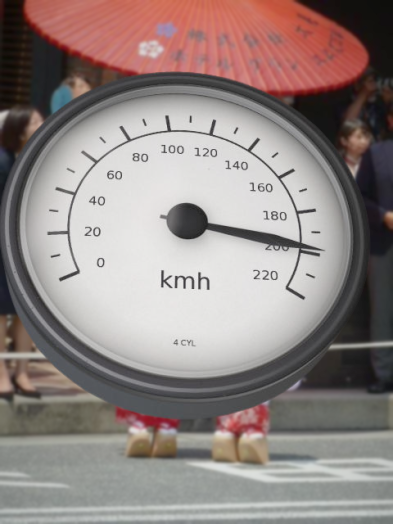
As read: 200 km/h
